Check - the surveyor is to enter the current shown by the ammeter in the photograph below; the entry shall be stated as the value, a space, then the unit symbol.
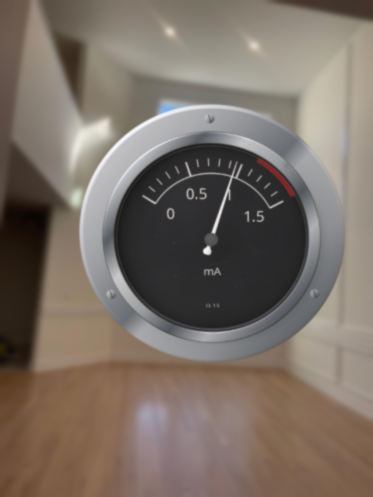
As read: 0.95 mA
